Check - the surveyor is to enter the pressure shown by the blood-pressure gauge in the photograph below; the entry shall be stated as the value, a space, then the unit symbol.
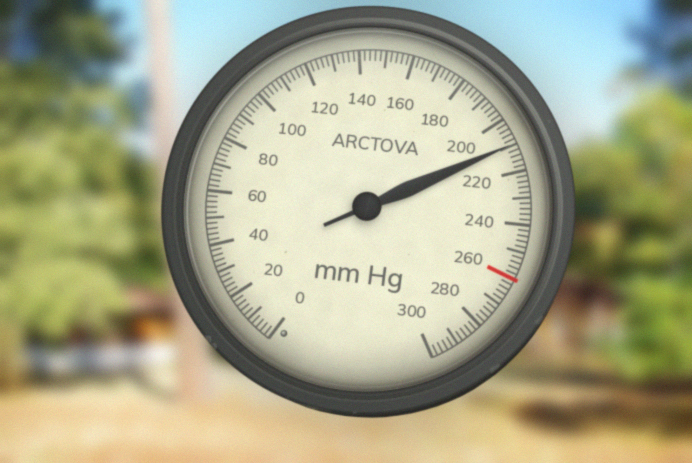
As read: 210 mmHg
